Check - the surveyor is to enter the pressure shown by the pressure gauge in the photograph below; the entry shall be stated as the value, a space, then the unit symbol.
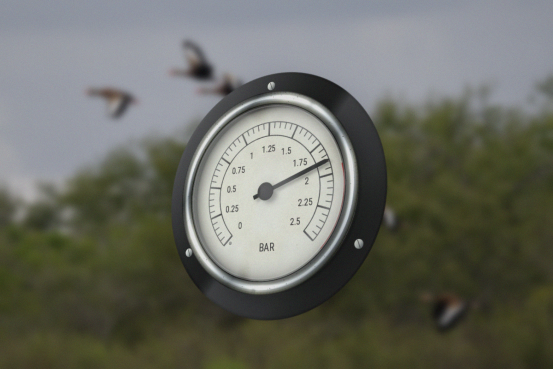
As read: 1.9 bar
